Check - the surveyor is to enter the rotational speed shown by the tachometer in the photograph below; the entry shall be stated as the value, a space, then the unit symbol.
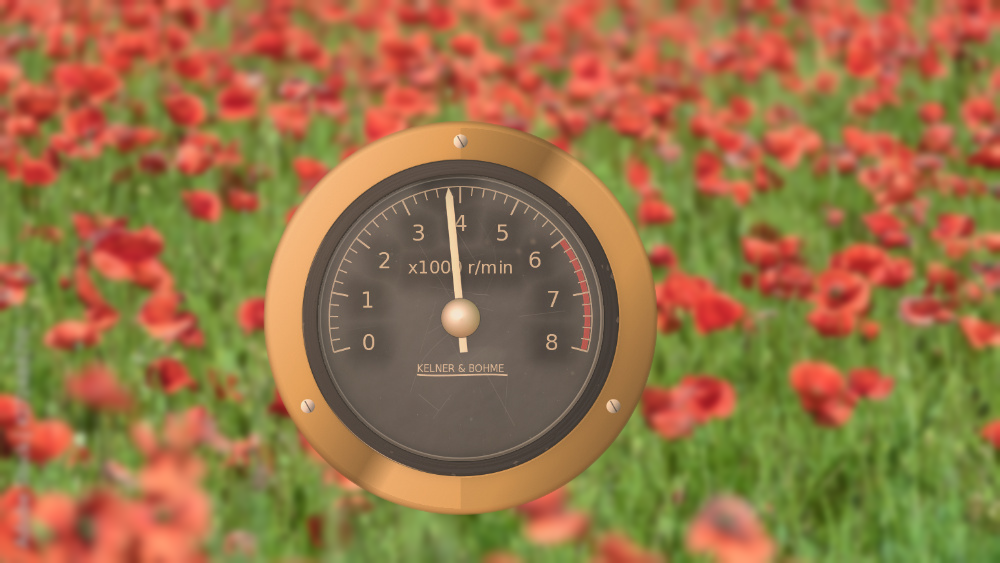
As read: 3800 rpm
